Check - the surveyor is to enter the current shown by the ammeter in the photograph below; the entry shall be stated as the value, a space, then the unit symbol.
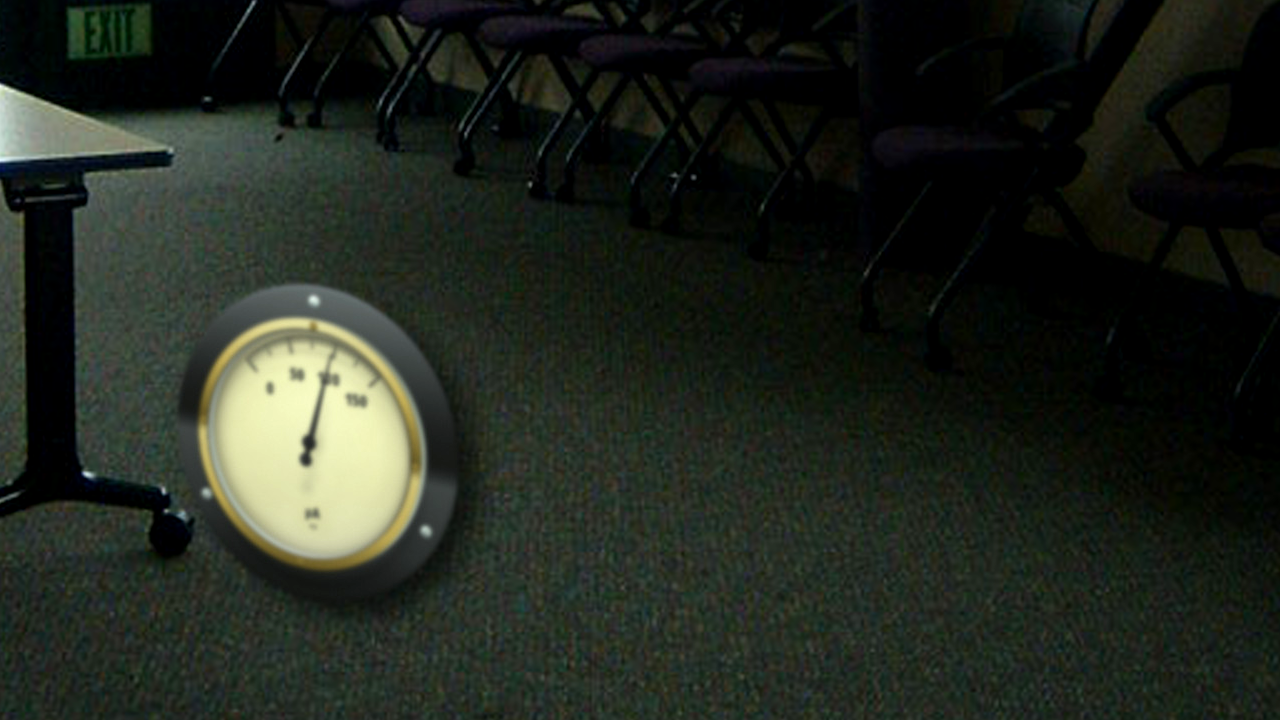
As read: 100 µA
